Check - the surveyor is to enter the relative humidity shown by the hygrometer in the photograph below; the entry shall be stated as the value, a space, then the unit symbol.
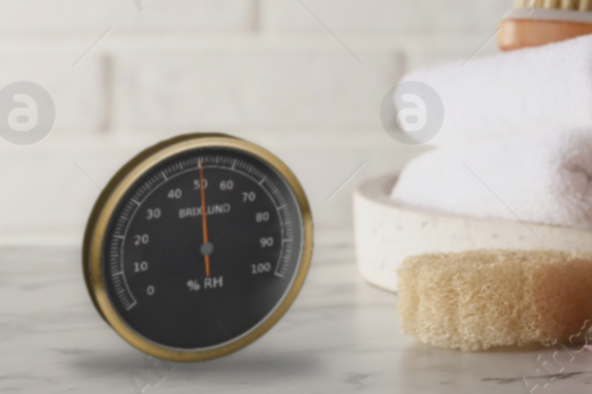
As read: 50 %
